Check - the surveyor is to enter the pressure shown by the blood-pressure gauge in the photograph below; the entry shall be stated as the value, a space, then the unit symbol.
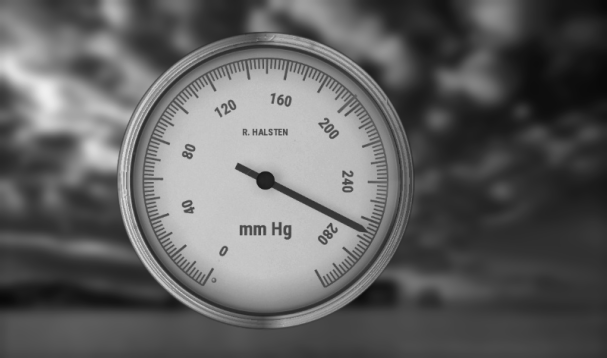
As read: 266 mmHg
